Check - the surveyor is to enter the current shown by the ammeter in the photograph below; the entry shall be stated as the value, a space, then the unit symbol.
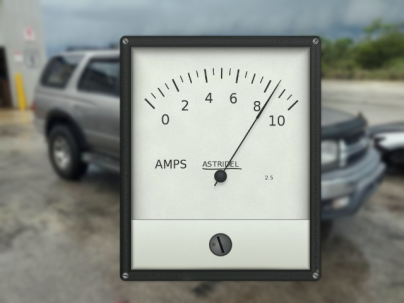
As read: 8.5 A
